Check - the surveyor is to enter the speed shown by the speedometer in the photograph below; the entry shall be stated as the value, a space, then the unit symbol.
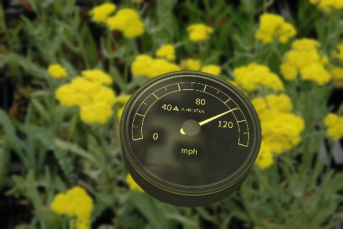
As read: 110 mph
